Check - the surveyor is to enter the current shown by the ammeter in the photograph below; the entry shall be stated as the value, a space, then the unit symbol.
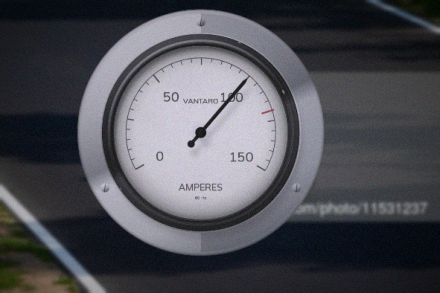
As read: 100 A
